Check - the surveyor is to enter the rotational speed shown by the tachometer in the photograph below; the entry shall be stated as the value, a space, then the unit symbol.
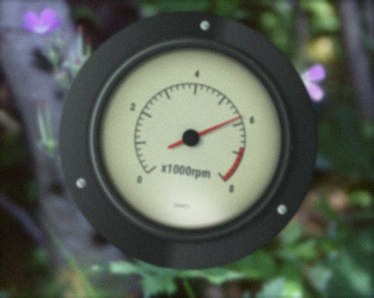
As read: 5800 rpm
